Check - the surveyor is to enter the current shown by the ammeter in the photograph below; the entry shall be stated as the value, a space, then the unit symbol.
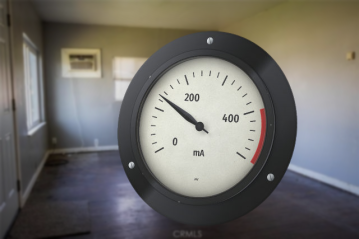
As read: 130 mA
